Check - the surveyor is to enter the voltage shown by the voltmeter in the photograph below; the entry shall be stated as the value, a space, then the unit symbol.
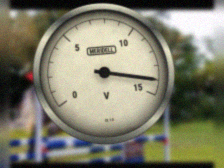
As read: 14 V
